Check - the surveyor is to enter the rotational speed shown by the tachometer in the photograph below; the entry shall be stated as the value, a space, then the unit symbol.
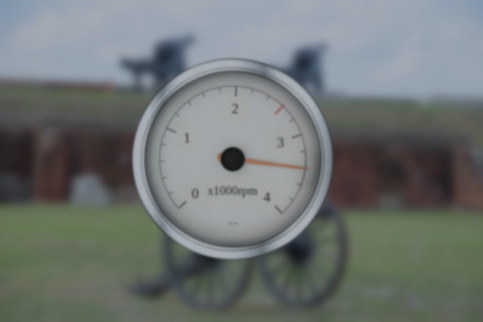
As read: 3400 rpm
